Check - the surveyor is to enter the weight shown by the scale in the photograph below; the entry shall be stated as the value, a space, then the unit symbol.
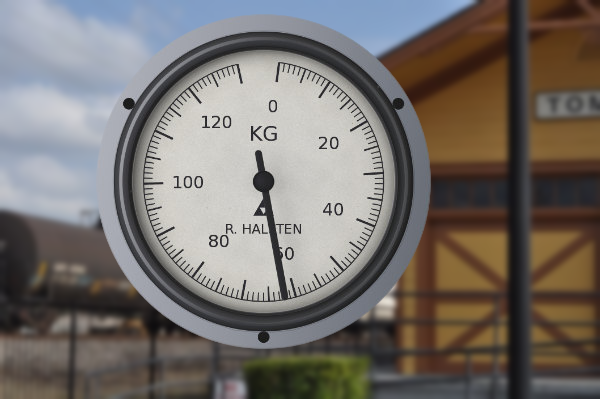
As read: 62 kg
